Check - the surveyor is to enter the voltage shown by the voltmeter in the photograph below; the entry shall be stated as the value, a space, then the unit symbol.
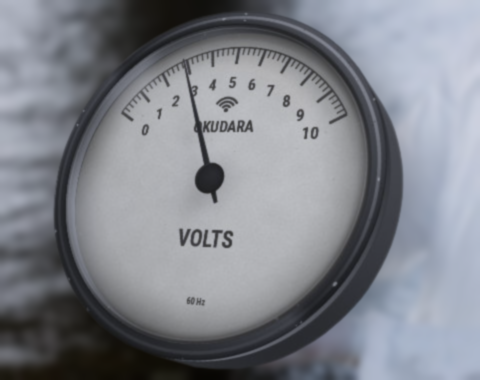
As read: 3 V
